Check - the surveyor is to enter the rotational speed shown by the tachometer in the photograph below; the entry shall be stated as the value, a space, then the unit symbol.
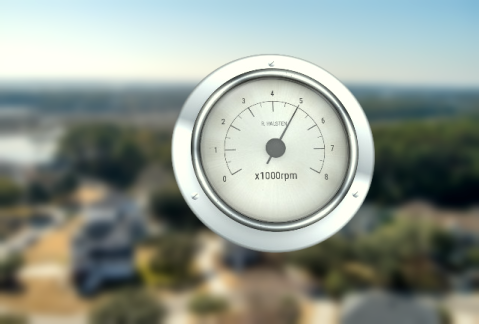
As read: 5000 rpm
